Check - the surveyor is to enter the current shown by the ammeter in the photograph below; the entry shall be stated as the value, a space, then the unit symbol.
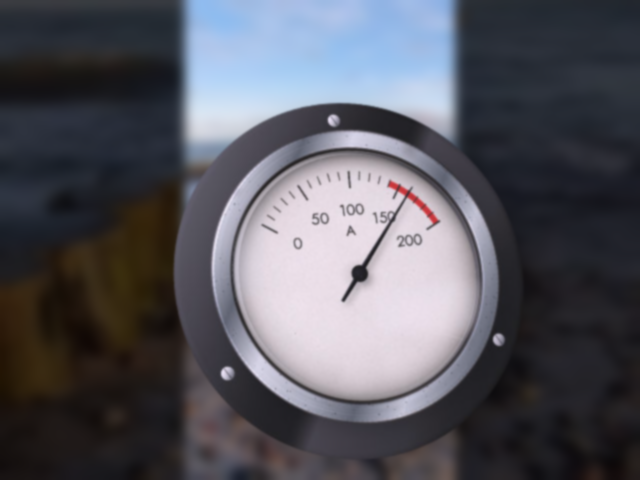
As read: 160 A
